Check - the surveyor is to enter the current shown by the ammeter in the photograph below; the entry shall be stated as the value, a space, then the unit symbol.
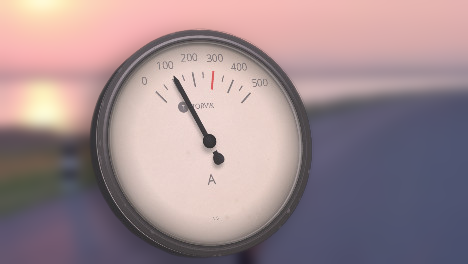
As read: 100 A
